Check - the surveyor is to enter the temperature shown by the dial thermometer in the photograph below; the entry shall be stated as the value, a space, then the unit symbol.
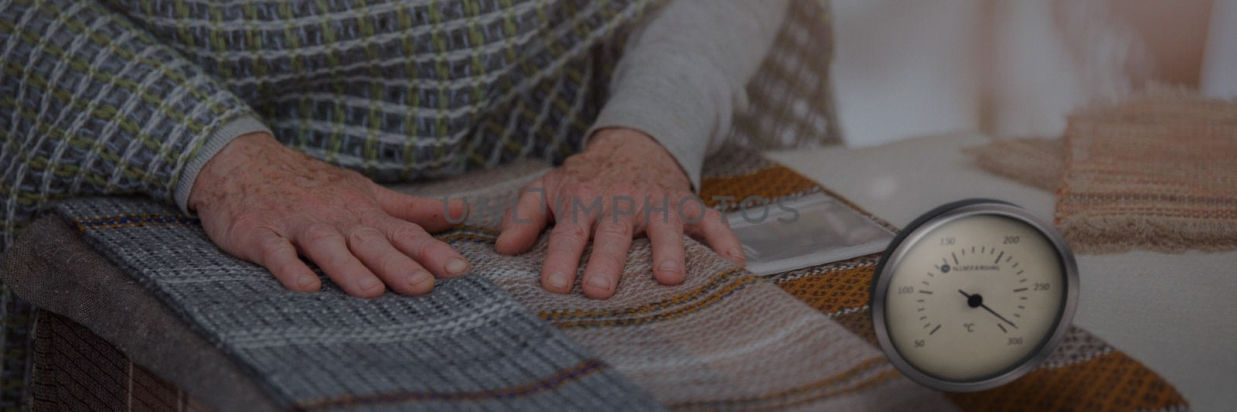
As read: 290 °C
